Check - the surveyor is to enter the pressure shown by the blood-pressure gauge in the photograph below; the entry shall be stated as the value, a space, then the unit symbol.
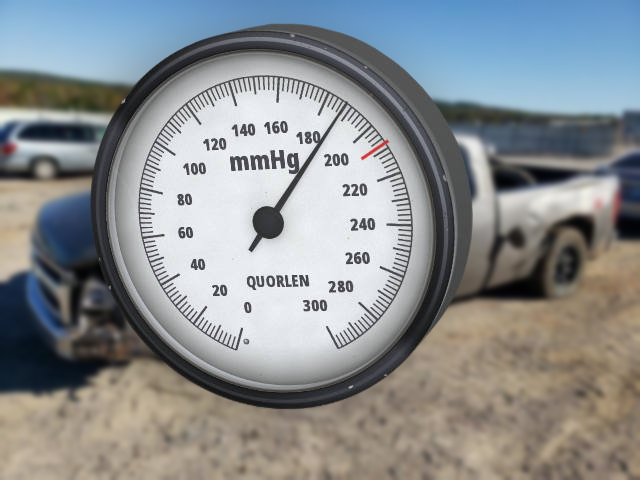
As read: 188 mmHg
